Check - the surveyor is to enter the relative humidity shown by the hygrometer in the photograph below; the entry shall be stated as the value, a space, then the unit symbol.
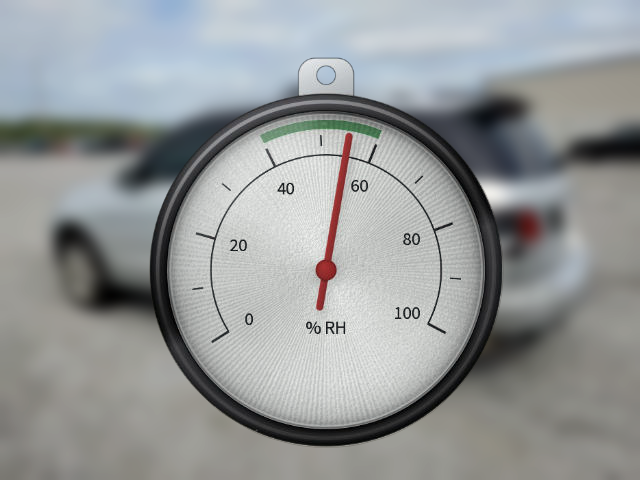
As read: 55 %
